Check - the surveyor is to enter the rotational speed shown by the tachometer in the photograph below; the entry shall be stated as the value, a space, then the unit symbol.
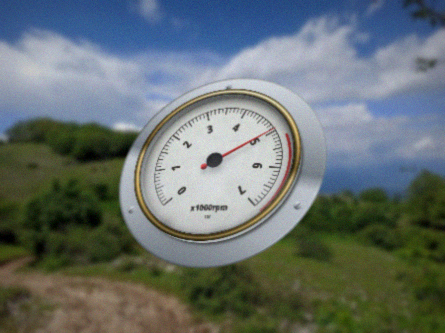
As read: 5000 rpm
